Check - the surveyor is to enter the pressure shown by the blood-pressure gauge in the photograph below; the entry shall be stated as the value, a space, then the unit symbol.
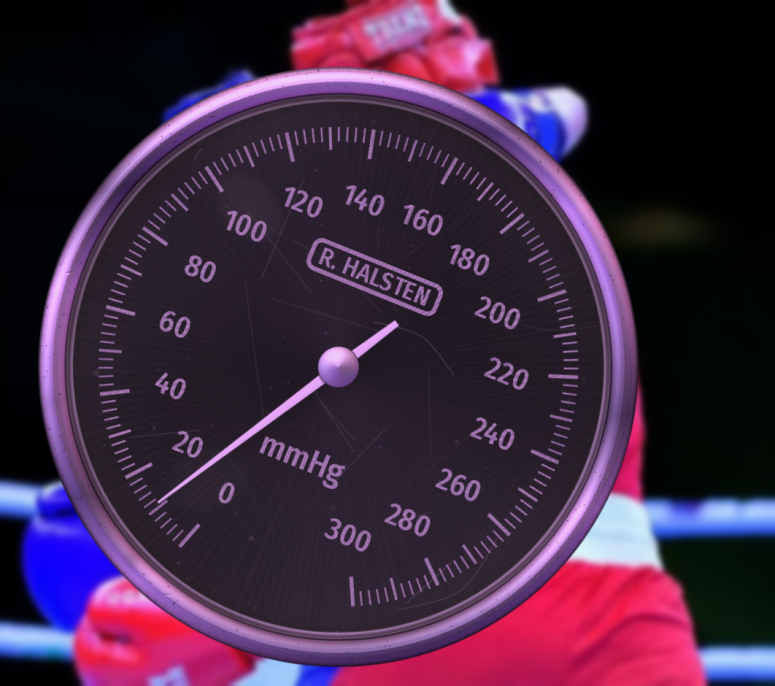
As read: 11 mmHg
